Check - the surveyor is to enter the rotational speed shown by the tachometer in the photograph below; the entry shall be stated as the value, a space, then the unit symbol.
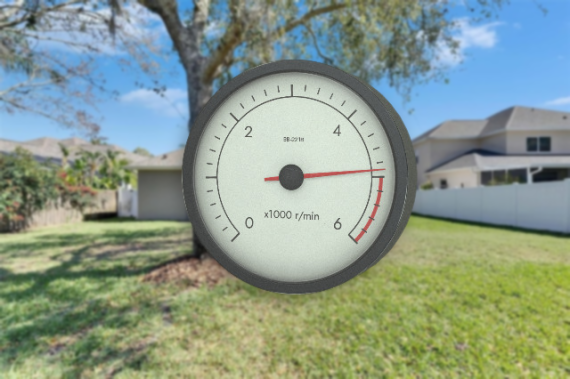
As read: 4900 rpm
